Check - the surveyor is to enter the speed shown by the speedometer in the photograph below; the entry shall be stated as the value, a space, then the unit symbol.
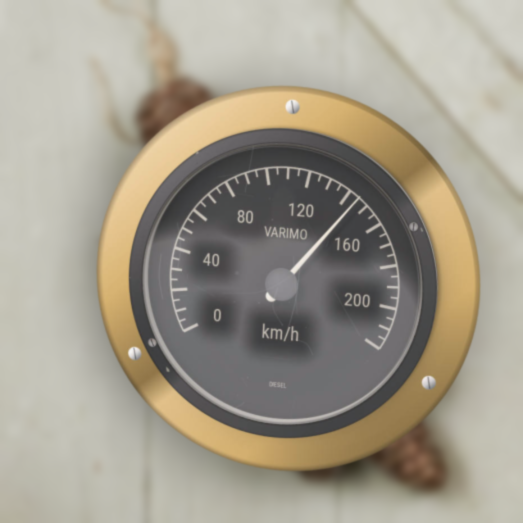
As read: 145 km/h
